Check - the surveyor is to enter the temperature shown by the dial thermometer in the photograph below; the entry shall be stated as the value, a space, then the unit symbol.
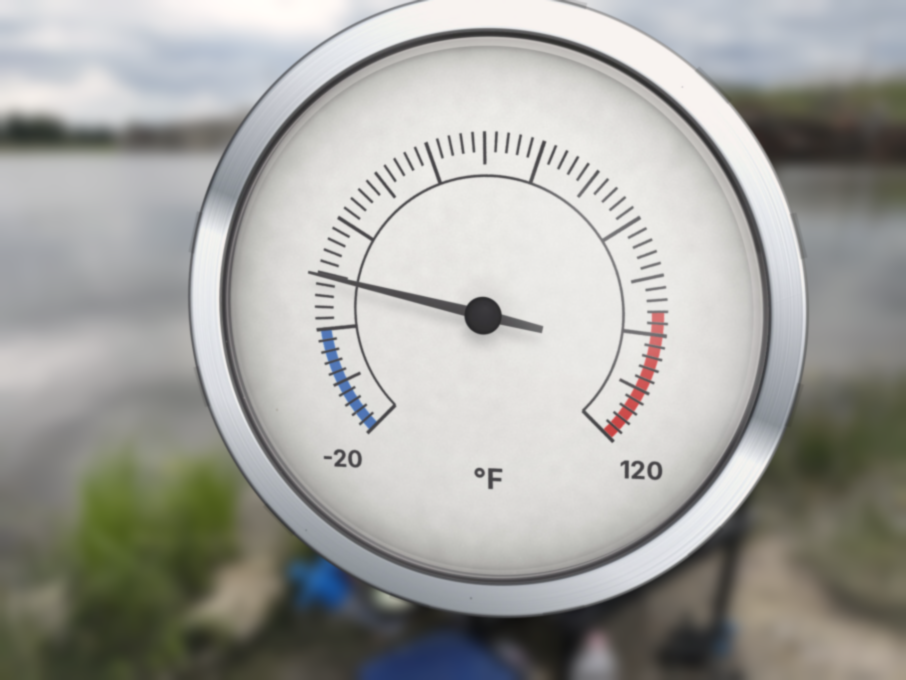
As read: 10 °F
